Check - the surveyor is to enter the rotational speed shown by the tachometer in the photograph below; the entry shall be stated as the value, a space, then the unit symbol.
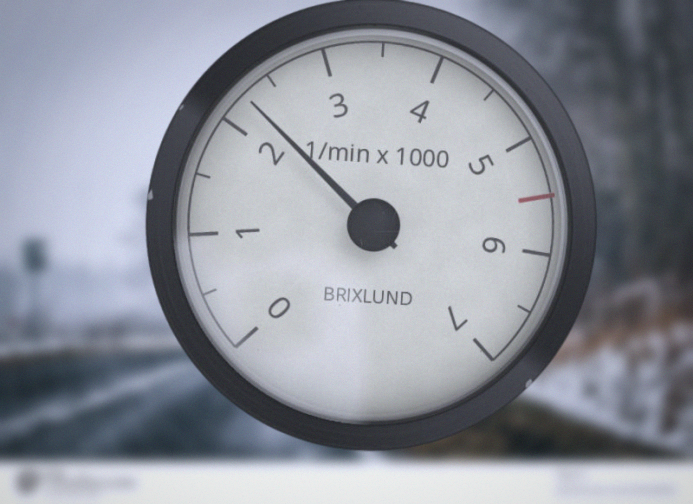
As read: 2250 rpm
